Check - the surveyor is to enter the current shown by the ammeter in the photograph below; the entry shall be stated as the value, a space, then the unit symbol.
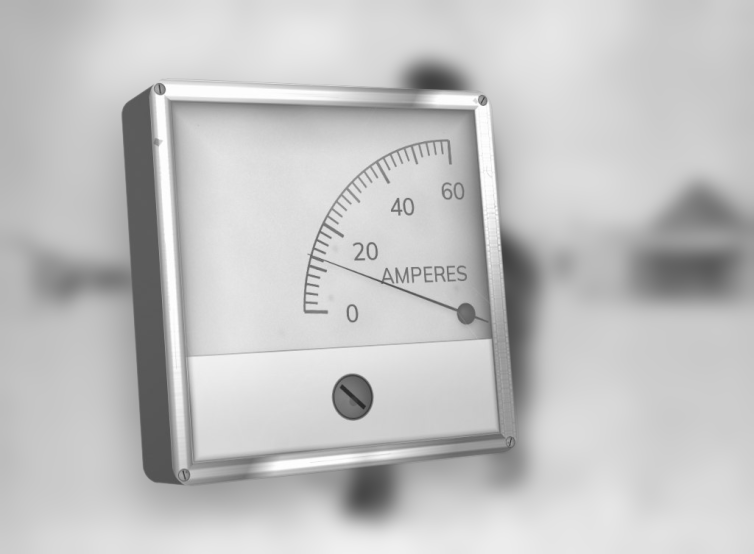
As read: 12 A
